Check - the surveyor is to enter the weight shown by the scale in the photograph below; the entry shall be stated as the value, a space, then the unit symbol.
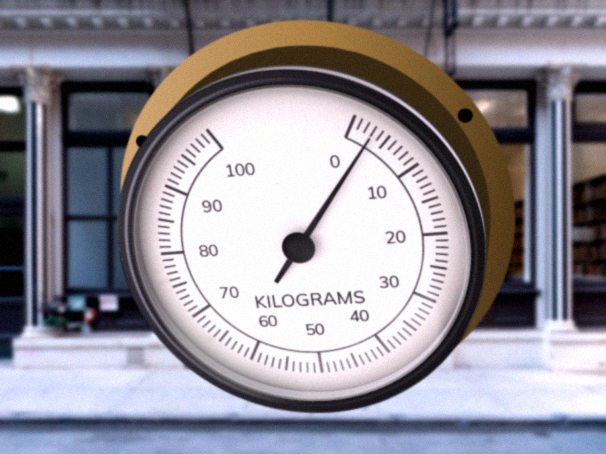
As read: 3 kg
